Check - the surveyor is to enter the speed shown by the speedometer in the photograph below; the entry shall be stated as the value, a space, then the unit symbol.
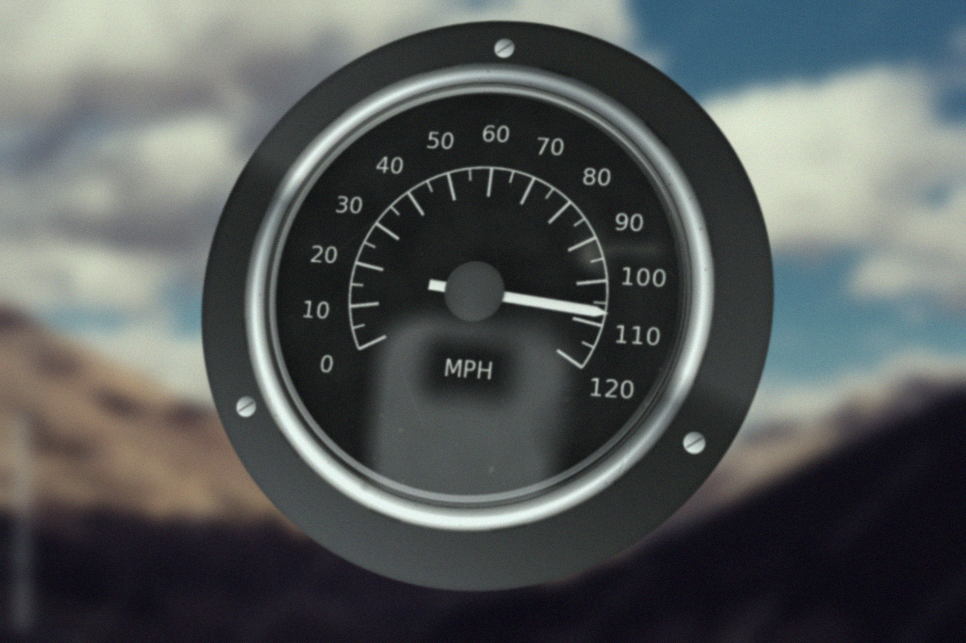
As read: 107.5 mph
